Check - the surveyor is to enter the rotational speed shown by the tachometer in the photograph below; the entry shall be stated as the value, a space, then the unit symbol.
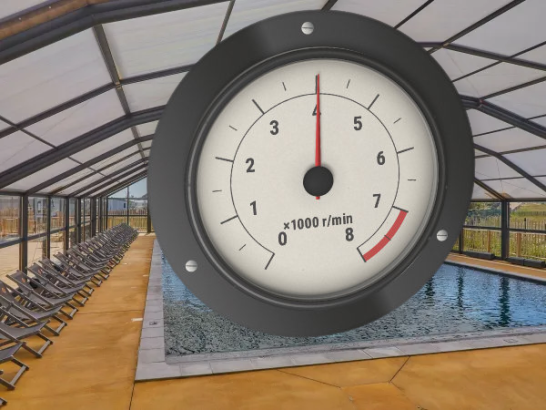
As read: 4000 rpm
